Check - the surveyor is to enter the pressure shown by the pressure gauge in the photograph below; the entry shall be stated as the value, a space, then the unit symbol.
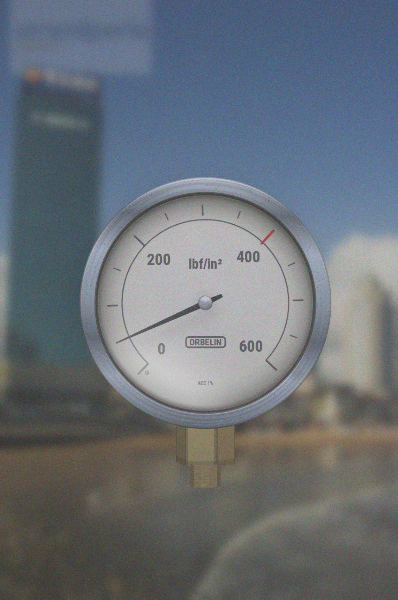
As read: 50 psi
